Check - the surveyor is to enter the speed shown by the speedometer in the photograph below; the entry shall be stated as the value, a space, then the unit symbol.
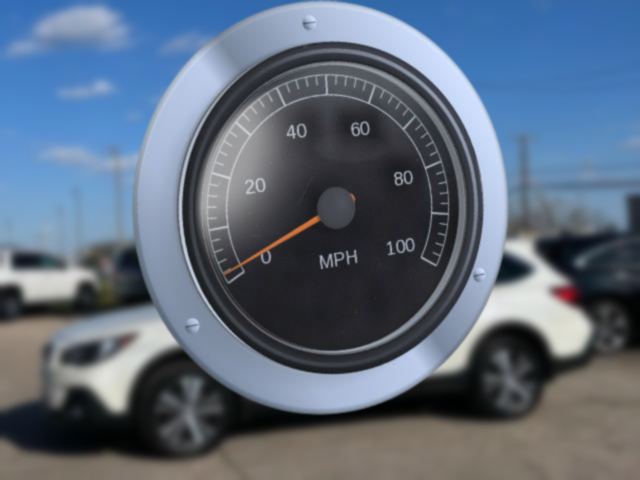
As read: 2 mph
